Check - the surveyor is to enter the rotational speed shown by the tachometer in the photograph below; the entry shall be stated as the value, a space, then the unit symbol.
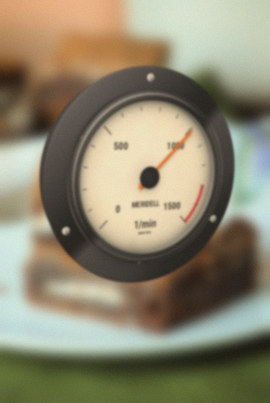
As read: 1000 rpm
